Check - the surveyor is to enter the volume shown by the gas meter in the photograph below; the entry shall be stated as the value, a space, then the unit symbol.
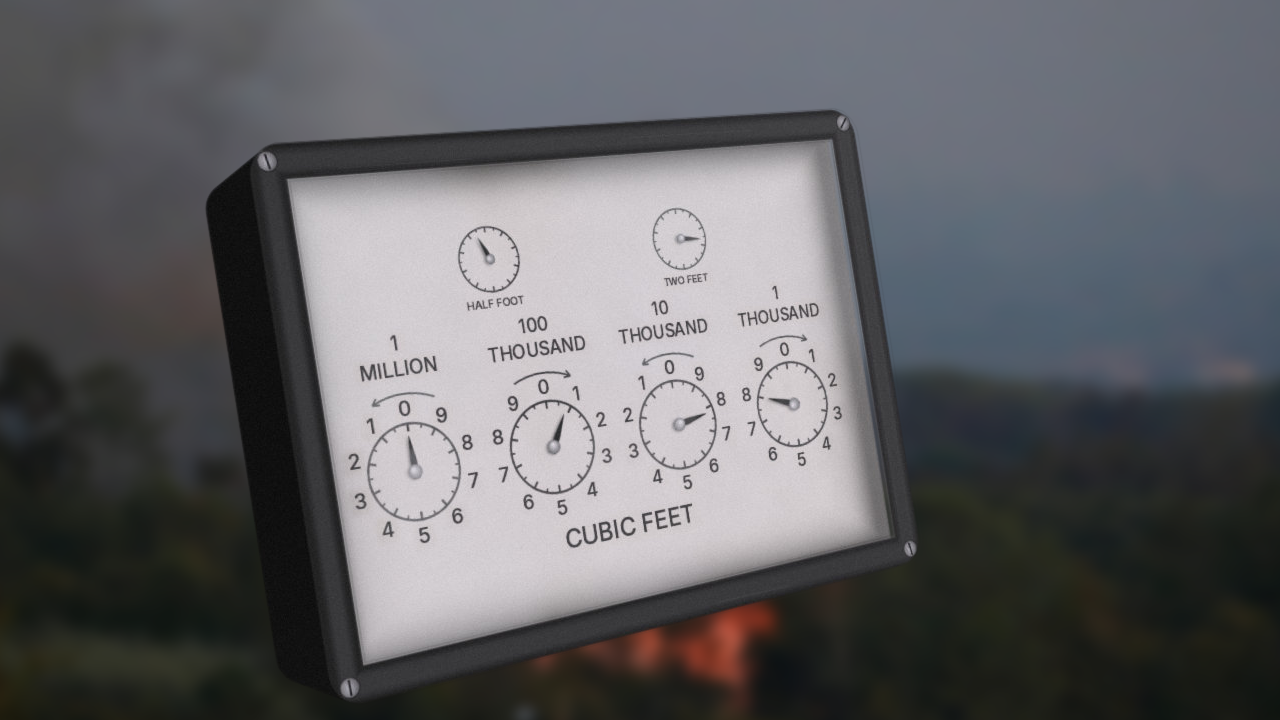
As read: 7800 ft³
